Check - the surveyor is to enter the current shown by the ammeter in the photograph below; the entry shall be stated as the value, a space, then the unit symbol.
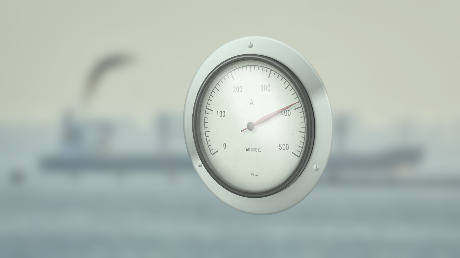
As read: 390 A
